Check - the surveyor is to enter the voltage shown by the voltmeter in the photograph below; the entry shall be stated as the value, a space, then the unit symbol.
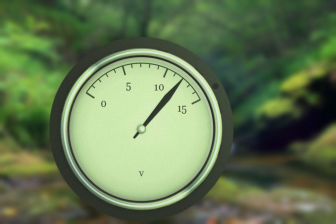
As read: 12 V
